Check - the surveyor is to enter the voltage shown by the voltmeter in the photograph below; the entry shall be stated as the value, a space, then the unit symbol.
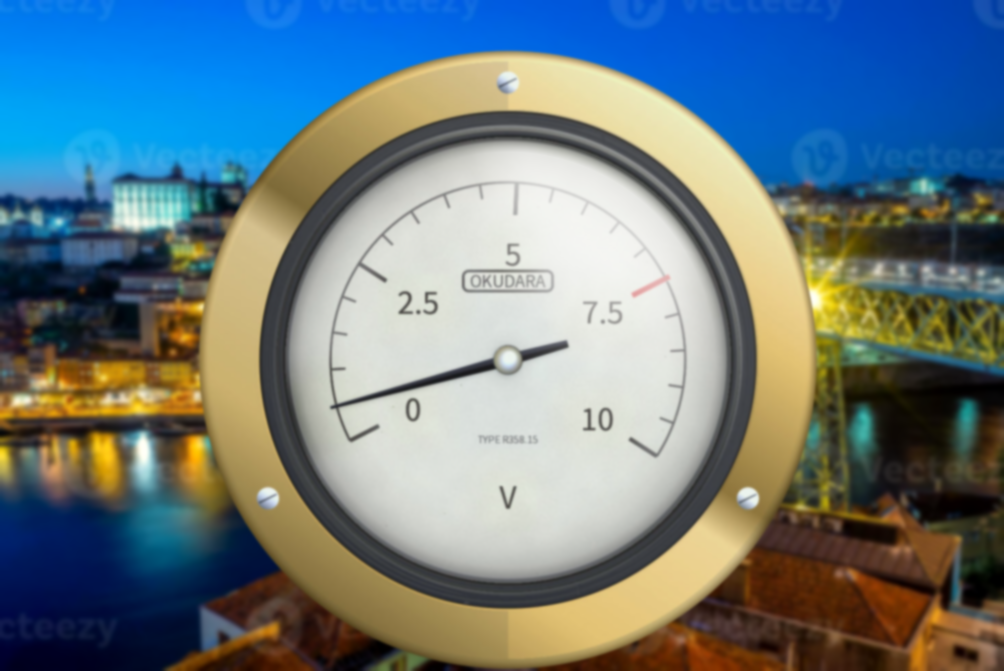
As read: 0.5 V
